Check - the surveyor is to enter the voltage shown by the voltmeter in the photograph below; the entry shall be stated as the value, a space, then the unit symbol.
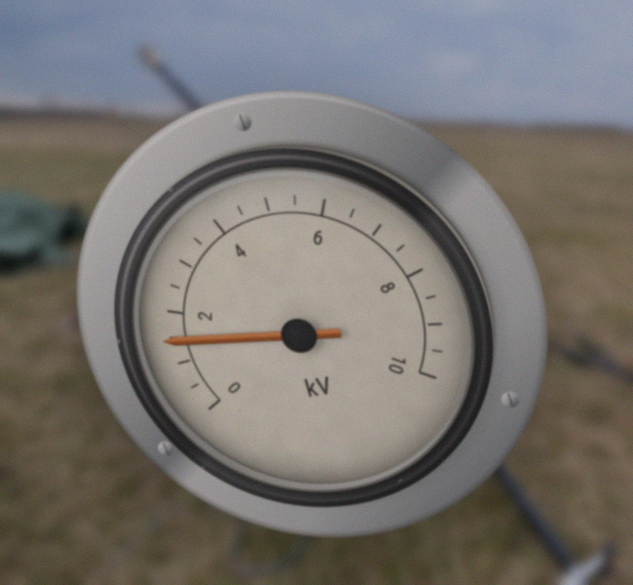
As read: 1.5 kV
